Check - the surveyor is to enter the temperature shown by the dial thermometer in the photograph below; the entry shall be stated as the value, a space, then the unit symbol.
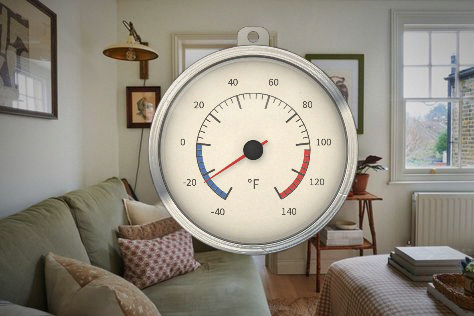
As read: -24 °F
